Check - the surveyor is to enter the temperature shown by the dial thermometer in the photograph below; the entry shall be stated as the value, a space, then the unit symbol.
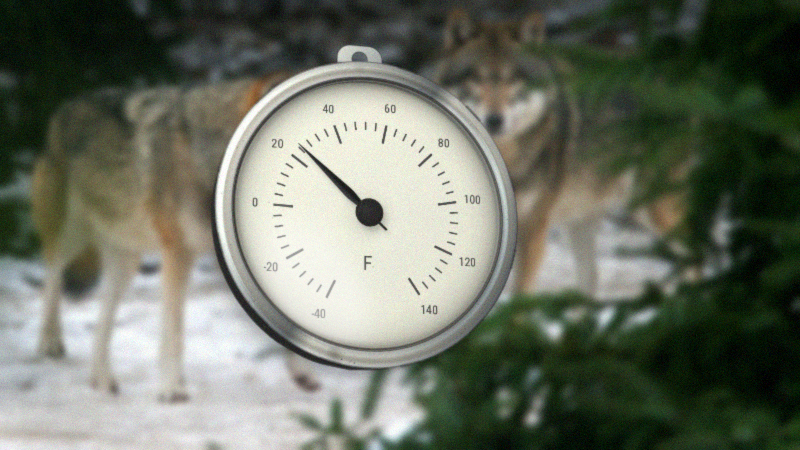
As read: 24 °F
